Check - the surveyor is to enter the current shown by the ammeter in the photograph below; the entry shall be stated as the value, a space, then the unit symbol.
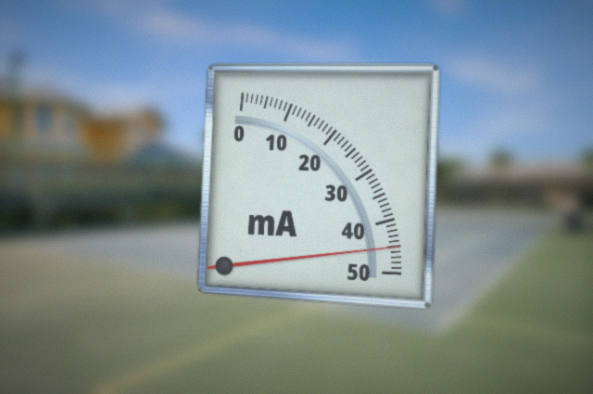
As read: 45 mA
